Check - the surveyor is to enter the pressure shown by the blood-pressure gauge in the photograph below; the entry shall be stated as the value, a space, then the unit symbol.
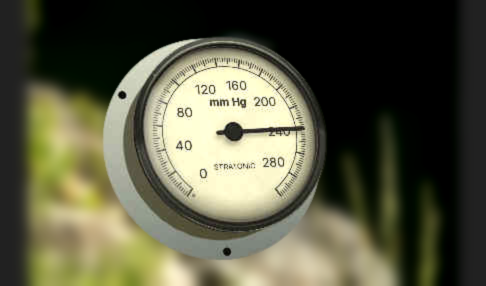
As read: 240 mmHg
